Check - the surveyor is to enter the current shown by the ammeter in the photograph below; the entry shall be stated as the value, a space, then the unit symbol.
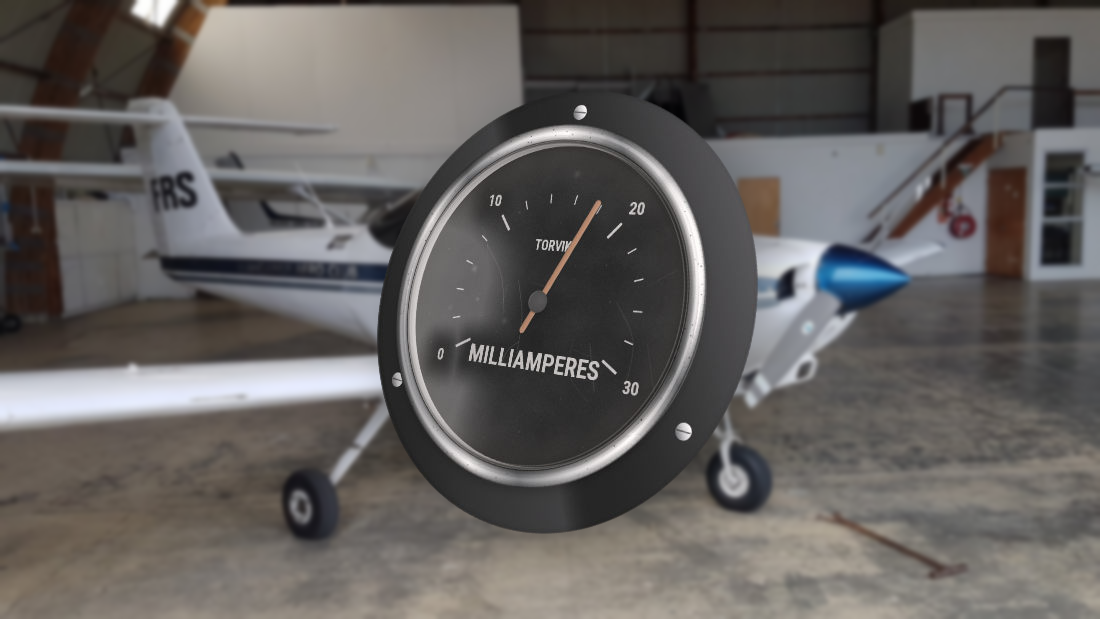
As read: 18 mA
